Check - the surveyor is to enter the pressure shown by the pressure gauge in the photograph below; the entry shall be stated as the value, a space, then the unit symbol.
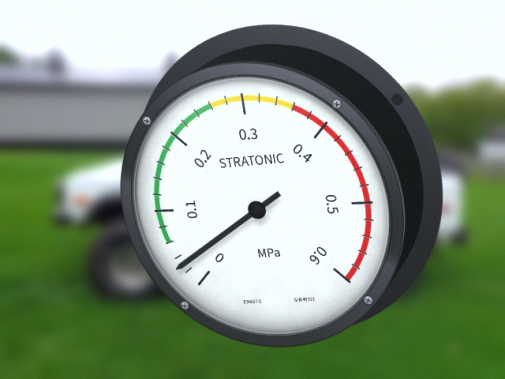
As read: 0.03 MPa
